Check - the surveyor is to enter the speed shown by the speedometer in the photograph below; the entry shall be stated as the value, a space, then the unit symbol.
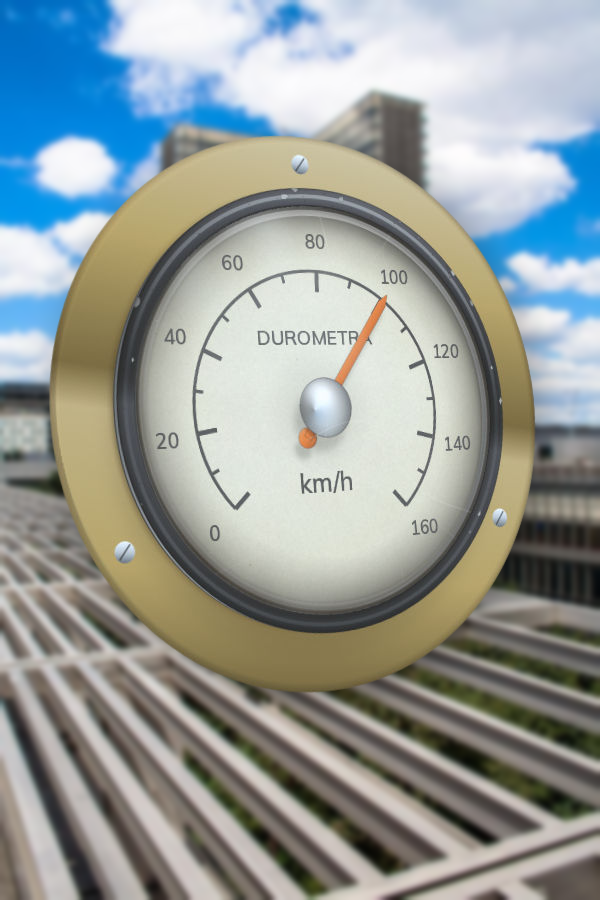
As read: 100 km/h
